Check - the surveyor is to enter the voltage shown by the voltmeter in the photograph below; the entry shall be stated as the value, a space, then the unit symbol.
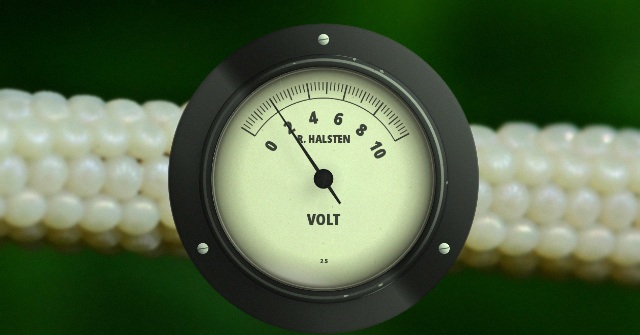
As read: 2 V
